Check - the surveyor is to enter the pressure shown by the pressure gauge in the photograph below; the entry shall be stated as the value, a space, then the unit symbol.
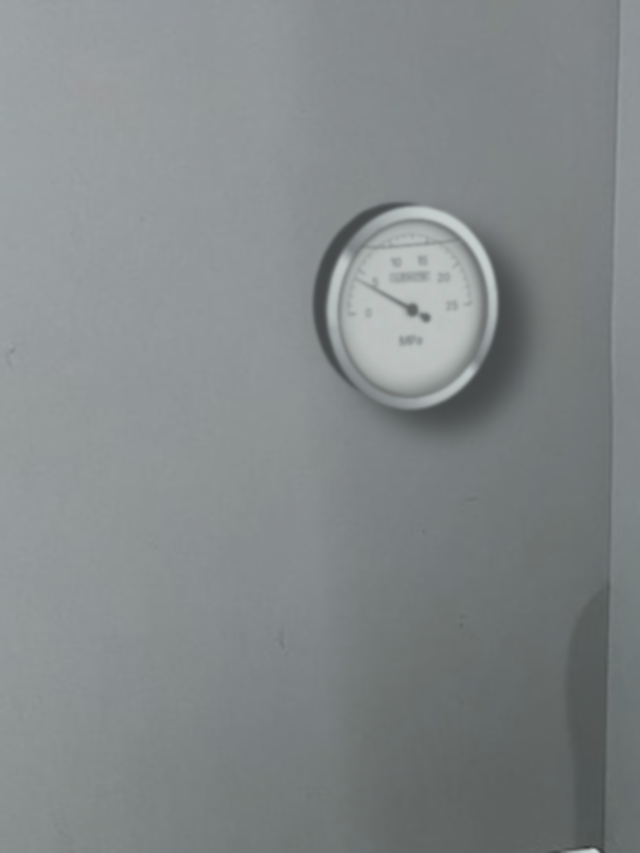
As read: 4 MPa
